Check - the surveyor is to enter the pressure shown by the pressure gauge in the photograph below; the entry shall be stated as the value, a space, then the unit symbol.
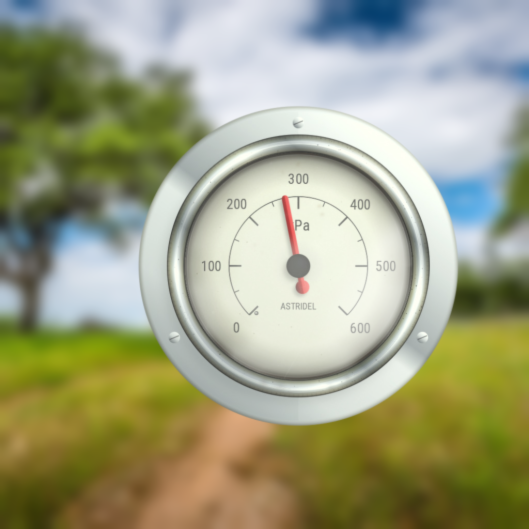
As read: 275 kPa
